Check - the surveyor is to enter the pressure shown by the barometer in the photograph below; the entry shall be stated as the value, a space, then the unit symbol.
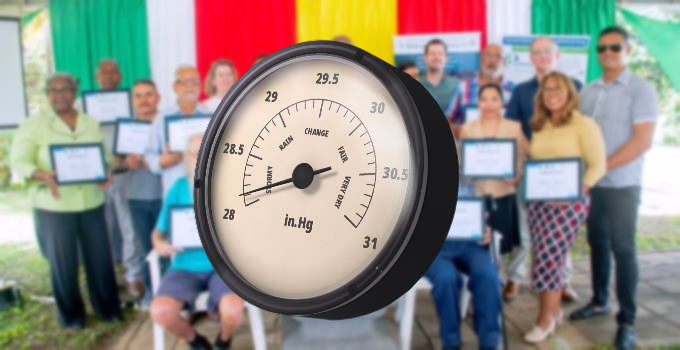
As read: 28.1 inHg
